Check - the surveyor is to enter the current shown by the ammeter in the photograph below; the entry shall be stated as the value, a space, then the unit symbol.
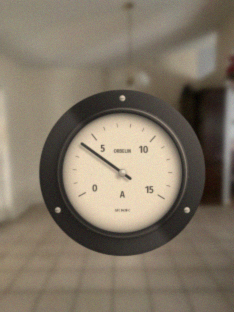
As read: 4 A
